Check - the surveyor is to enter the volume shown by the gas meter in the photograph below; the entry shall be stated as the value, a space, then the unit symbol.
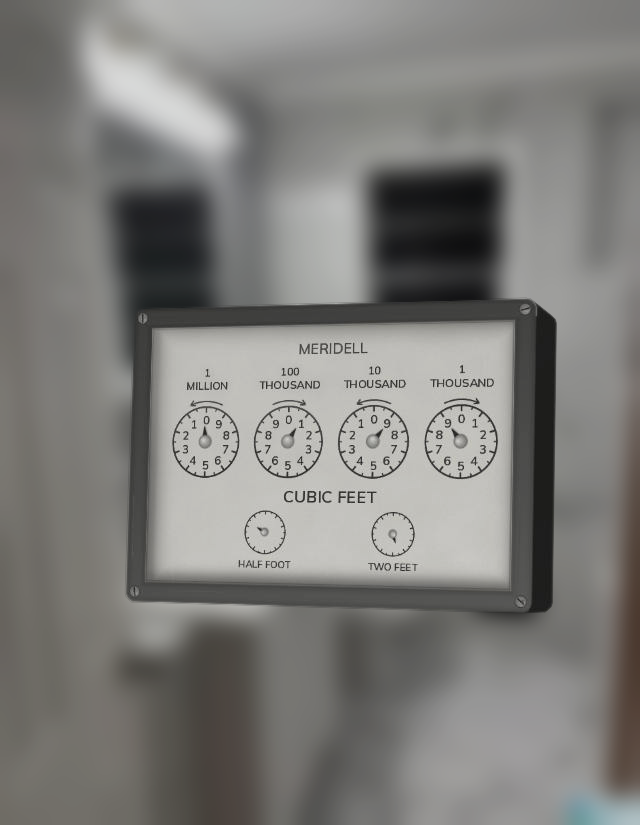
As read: 8900 ft³
